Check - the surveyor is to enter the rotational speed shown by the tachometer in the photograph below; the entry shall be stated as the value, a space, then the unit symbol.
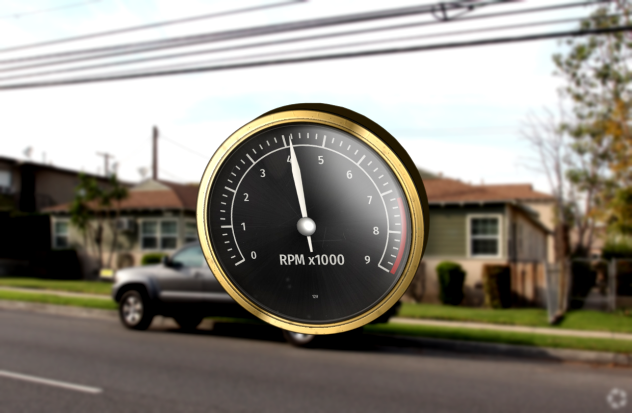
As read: 4200 rpm
